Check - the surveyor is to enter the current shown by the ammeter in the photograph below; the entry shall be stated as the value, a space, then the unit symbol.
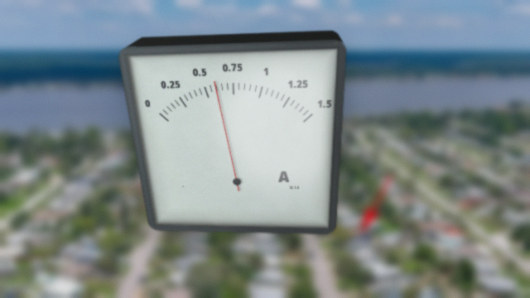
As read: 0.6 A
